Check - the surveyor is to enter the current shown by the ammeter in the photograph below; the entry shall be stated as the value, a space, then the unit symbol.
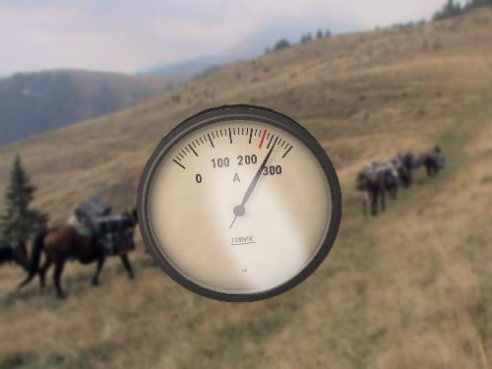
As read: 260 A
